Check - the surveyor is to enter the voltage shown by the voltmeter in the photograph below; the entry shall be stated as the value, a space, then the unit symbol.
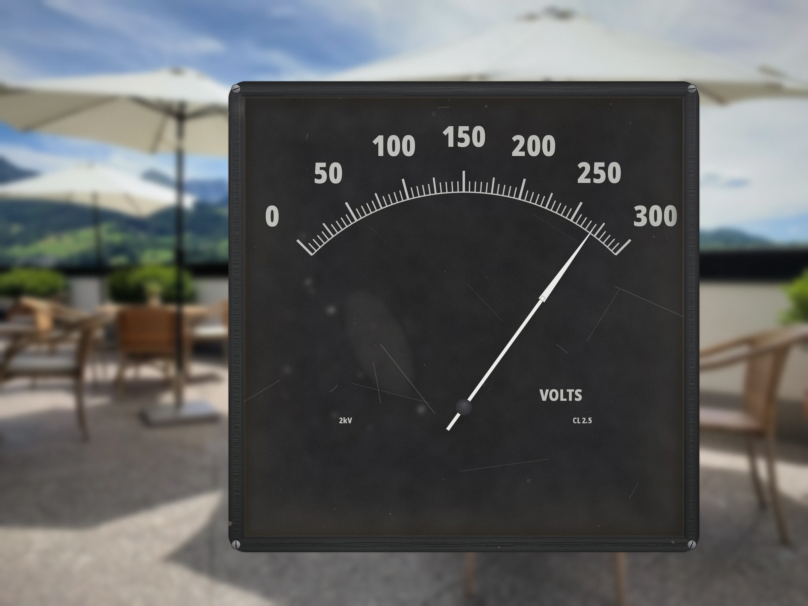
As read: 270 V
